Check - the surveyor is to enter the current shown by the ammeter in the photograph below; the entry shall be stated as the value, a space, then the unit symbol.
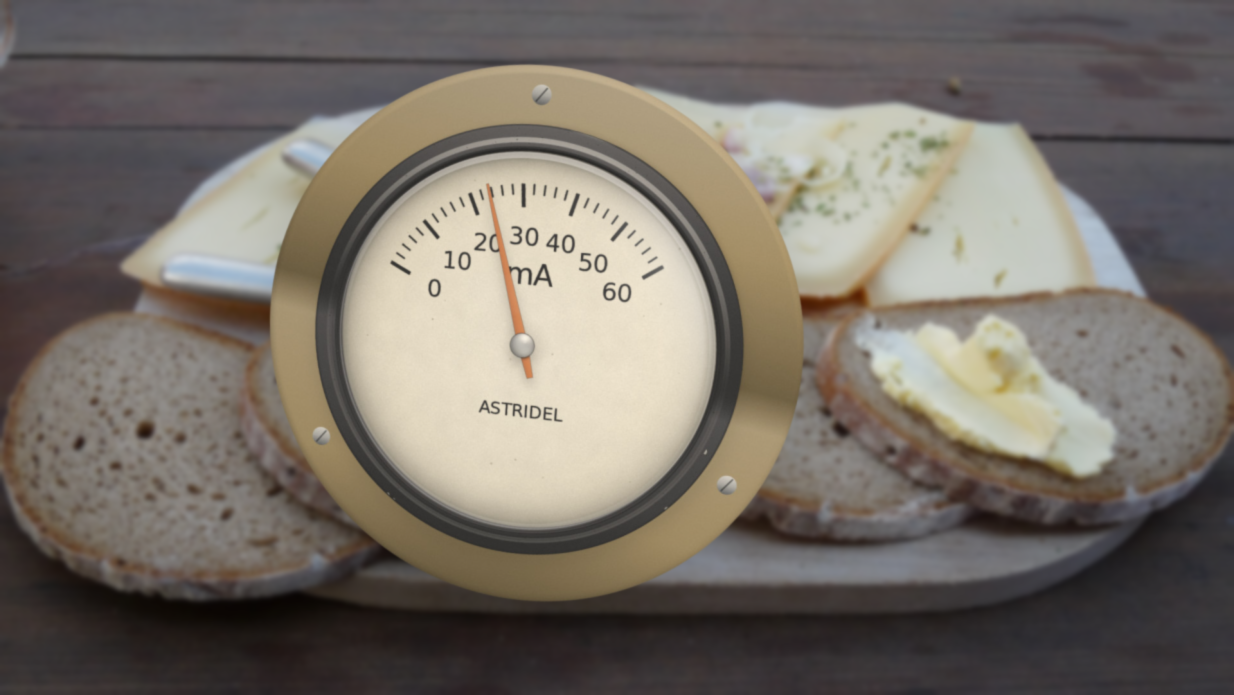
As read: 24 mA
